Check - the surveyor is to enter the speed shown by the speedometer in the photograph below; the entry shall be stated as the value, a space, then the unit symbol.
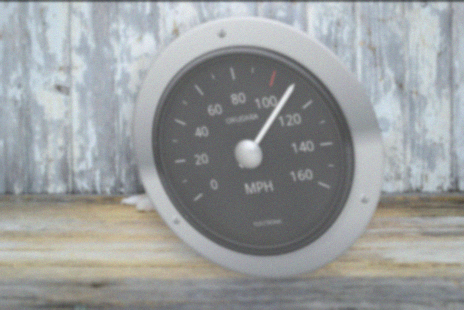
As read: 110 mph
